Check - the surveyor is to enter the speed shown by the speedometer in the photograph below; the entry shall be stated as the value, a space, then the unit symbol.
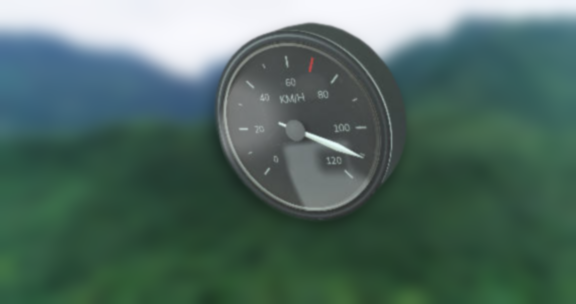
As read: 110 km/h
